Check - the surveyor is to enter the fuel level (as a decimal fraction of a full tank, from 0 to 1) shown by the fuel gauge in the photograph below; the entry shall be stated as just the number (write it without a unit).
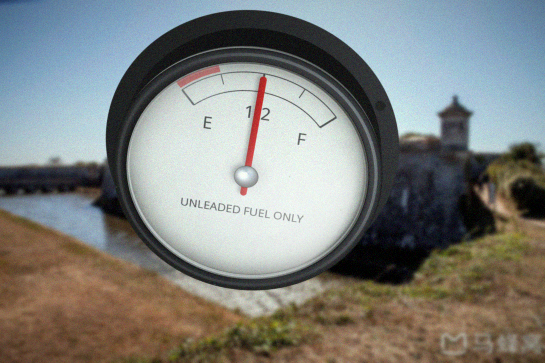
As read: 0.5
